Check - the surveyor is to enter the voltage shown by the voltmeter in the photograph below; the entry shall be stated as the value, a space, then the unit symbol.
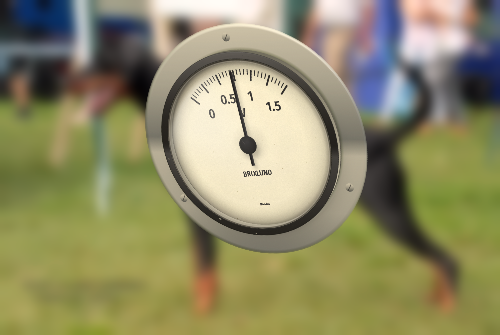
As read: 0.75 V
